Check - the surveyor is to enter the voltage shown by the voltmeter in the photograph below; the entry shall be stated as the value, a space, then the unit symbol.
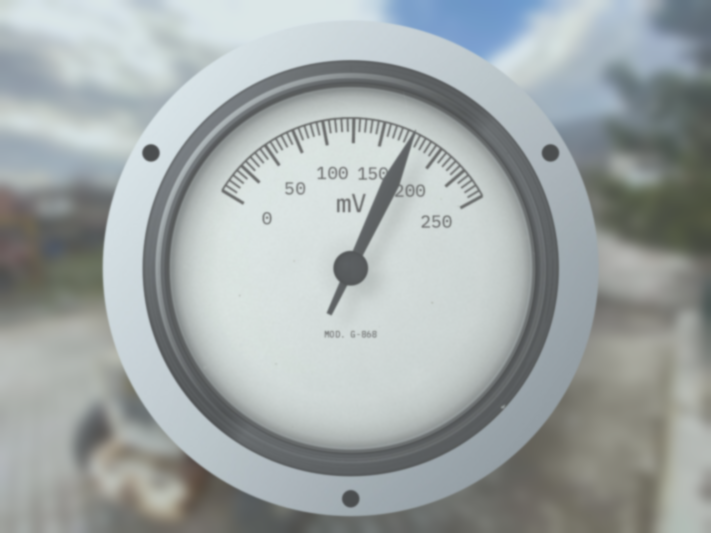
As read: 175 mV
